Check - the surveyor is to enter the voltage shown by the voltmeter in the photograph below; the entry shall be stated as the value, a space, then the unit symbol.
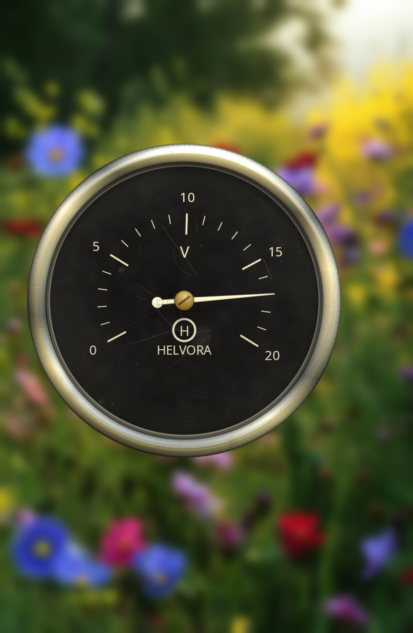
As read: 17 V
